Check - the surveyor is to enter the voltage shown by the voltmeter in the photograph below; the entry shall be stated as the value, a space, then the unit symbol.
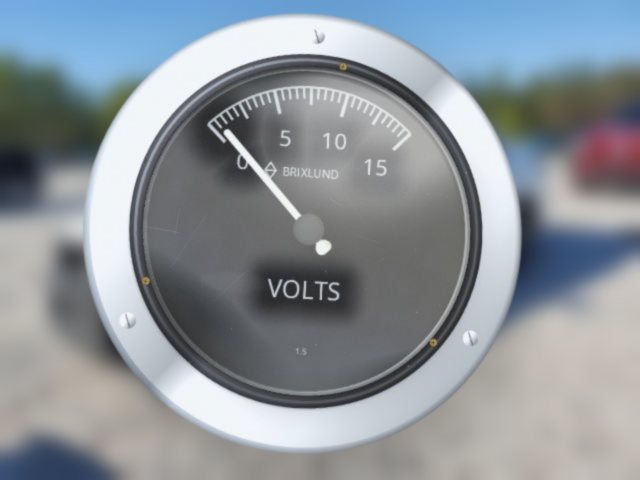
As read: 0.5 V
